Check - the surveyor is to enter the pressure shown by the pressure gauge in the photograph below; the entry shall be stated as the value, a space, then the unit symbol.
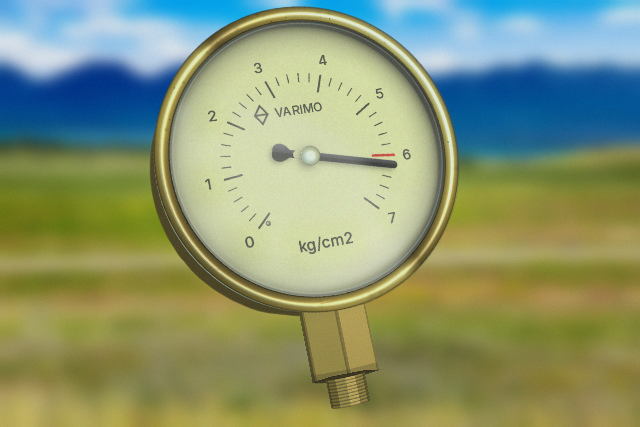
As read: 6.2 kg/cm²
